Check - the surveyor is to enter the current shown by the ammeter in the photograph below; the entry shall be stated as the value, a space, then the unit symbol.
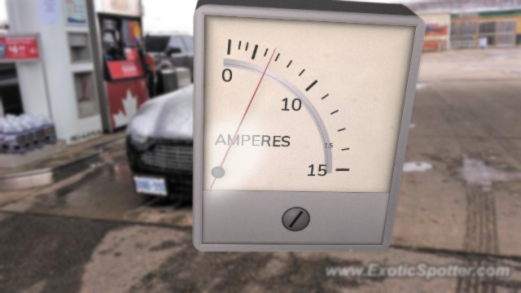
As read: 6.5 A
